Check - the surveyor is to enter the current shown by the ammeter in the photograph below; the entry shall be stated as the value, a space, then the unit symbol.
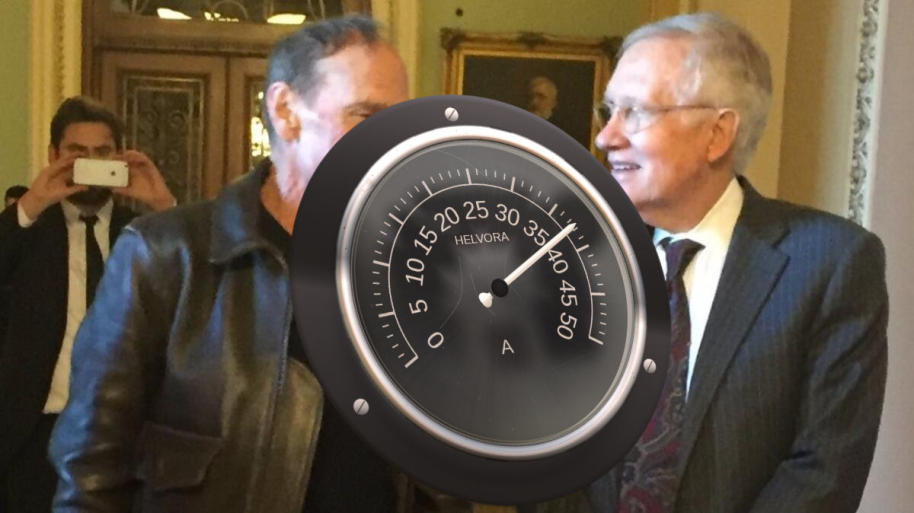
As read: 37.5 A
